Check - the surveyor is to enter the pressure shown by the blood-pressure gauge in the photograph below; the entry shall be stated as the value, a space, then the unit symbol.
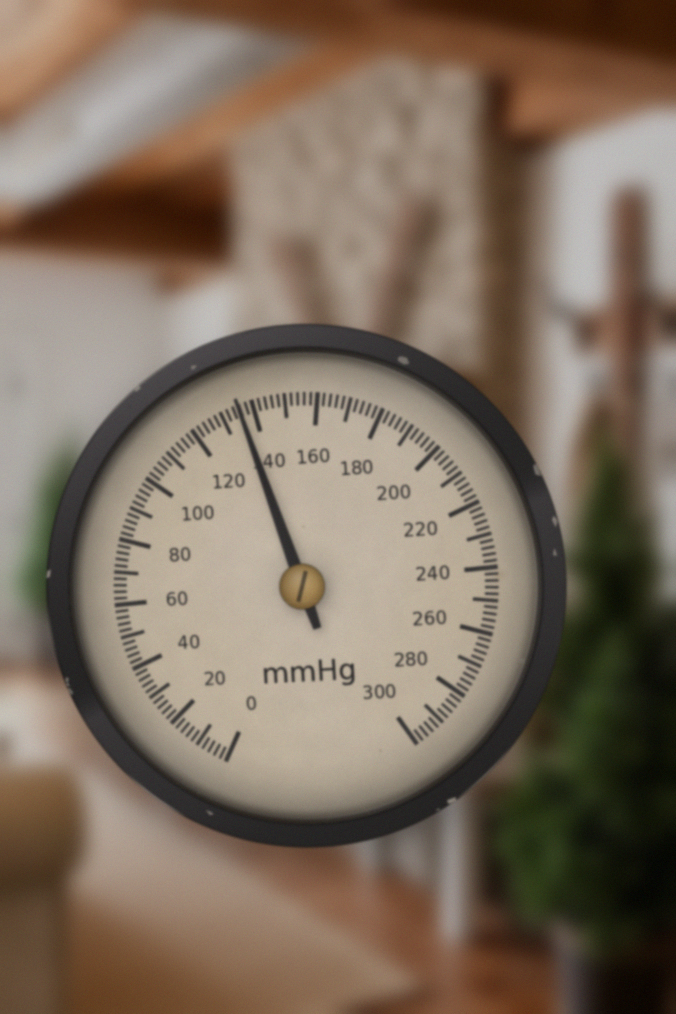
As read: 136 mmHg
